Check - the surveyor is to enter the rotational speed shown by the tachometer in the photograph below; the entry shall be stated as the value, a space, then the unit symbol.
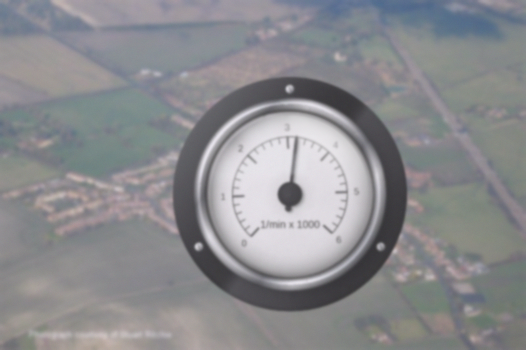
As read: 3200 rpm
